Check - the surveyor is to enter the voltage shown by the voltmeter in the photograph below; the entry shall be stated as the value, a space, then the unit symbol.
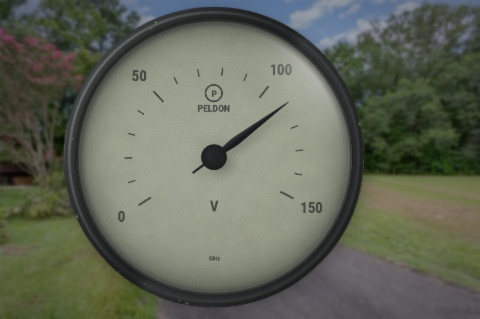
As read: 110 V
